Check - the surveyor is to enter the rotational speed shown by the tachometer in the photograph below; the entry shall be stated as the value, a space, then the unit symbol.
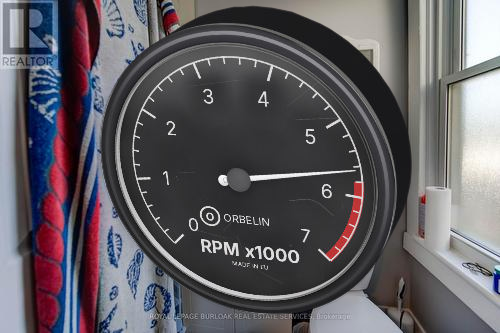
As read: 5600 rpm
